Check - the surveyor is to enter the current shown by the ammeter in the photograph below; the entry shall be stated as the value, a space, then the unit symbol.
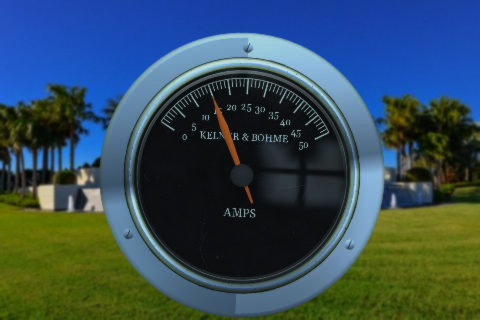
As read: 15 A
